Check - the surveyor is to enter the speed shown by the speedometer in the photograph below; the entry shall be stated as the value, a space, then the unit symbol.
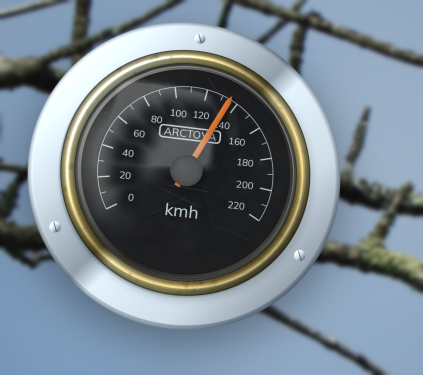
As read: 135 km/h
